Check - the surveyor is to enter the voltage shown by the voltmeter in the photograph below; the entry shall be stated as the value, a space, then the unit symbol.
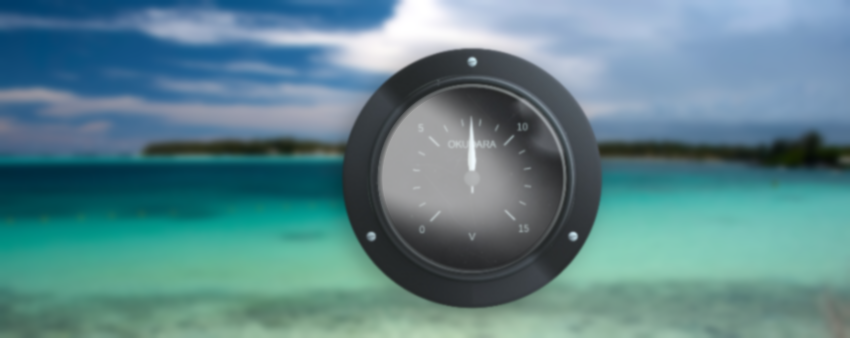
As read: 7.5 V
